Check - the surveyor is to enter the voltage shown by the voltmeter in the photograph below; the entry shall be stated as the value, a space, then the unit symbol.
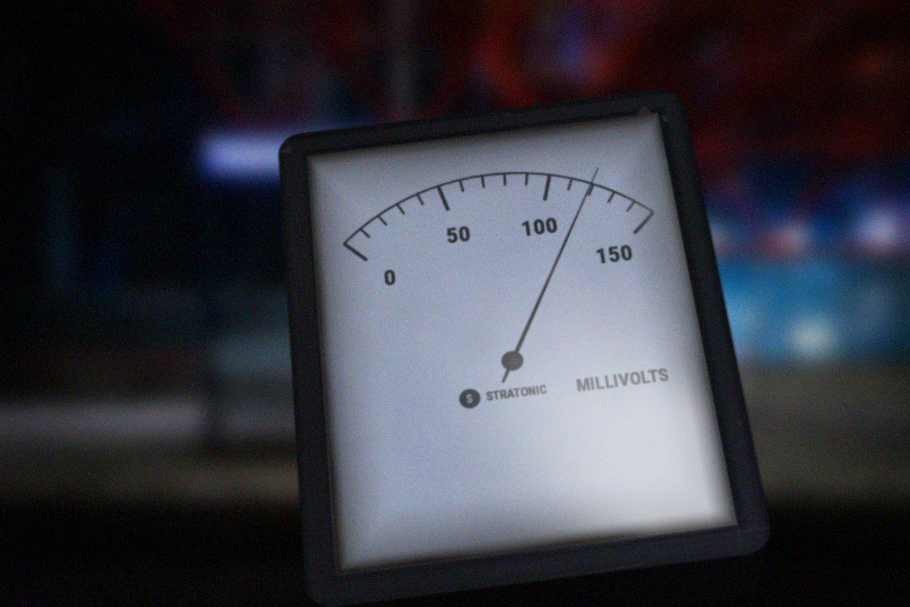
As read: 120 mV
